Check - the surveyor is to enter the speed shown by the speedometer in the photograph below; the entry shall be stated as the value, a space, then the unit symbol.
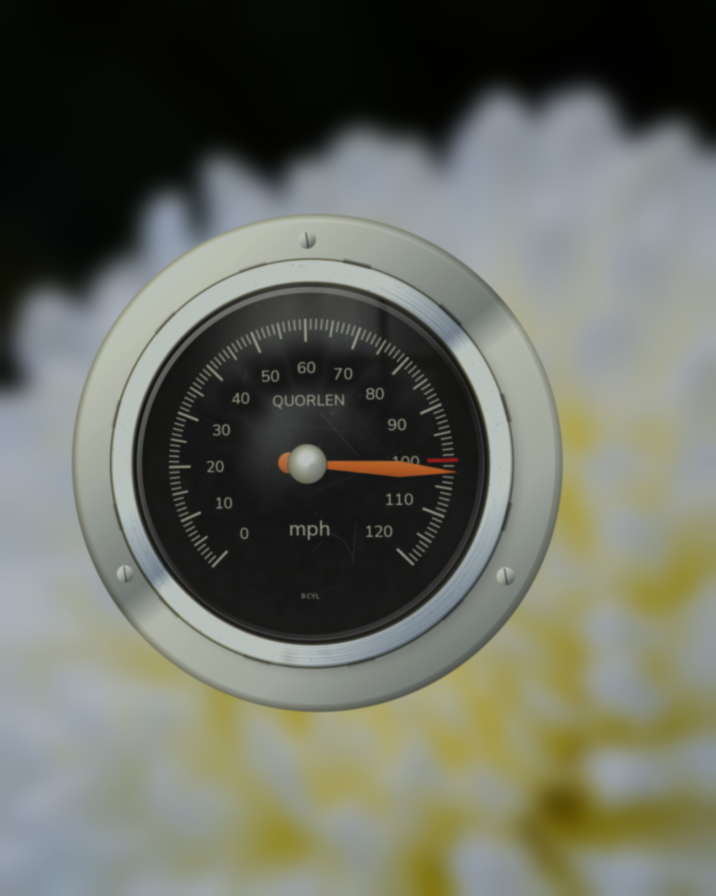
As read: 102 mph
